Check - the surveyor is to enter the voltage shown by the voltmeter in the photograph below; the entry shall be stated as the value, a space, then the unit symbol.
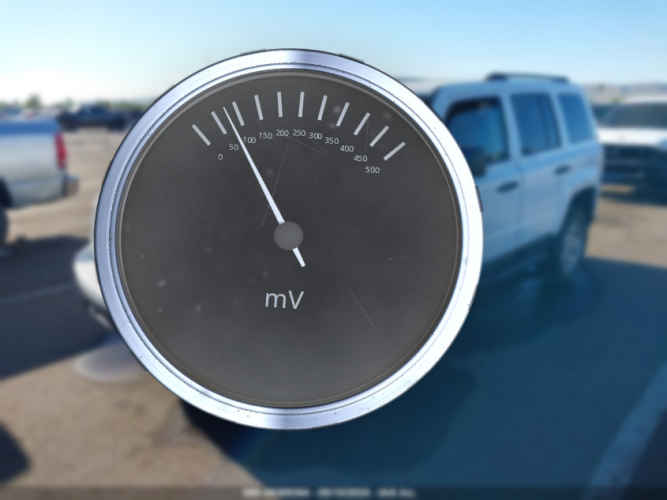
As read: 75 mV
